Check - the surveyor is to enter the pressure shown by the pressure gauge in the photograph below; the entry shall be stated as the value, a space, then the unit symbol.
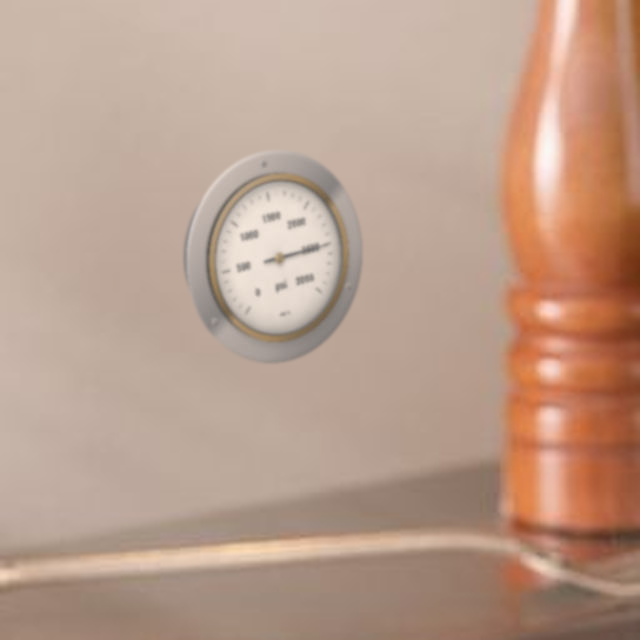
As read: 2500 psi
